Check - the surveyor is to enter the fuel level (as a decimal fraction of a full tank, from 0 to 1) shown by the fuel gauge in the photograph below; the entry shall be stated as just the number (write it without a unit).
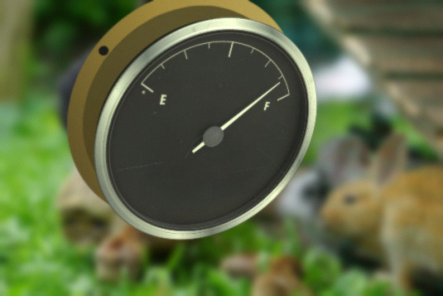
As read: 0.875
